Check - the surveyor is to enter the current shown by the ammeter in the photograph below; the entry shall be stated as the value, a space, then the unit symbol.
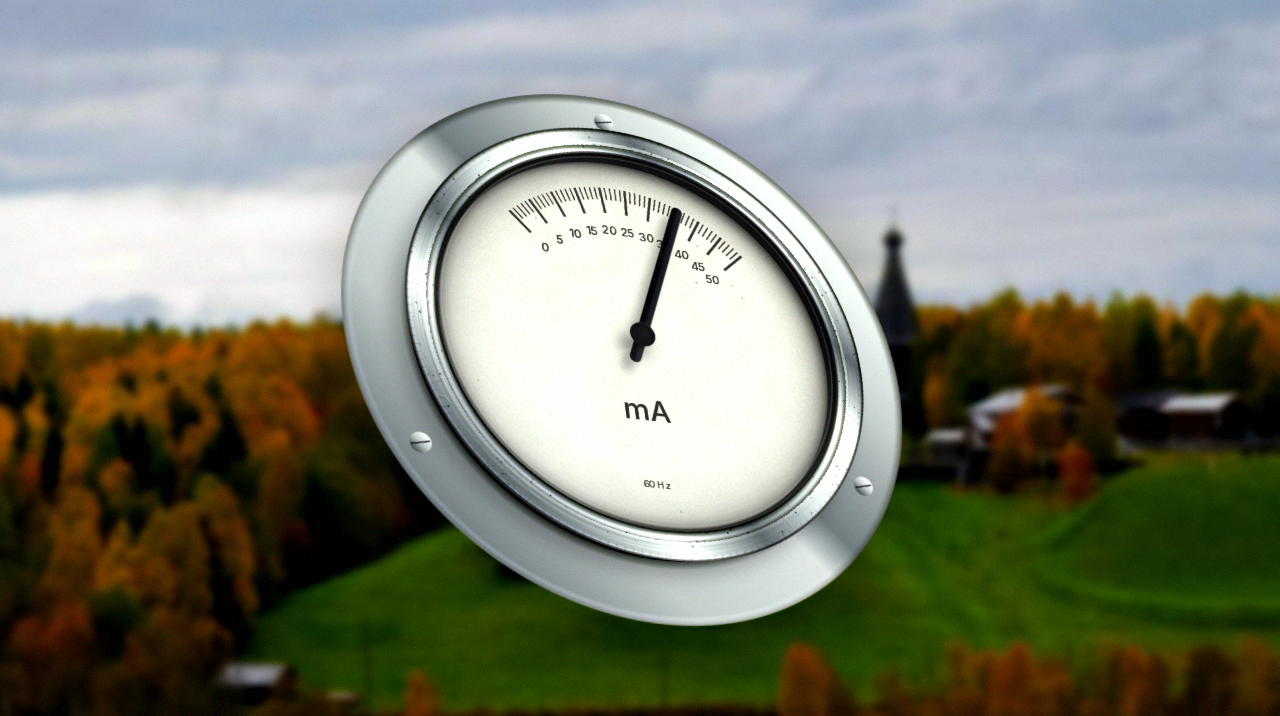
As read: 35 mA
